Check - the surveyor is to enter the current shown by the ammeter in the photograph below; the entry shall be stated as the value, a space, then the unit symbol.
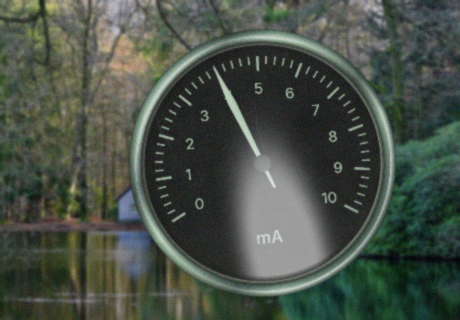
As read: 4 mA
